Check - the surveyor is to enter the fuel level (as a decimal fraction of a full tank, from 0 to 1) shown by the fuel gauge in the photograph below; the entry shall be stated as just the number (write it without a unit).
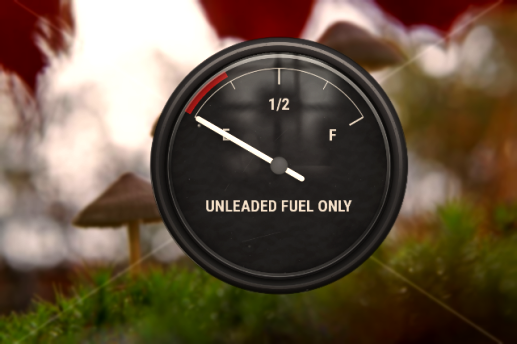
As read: 0
